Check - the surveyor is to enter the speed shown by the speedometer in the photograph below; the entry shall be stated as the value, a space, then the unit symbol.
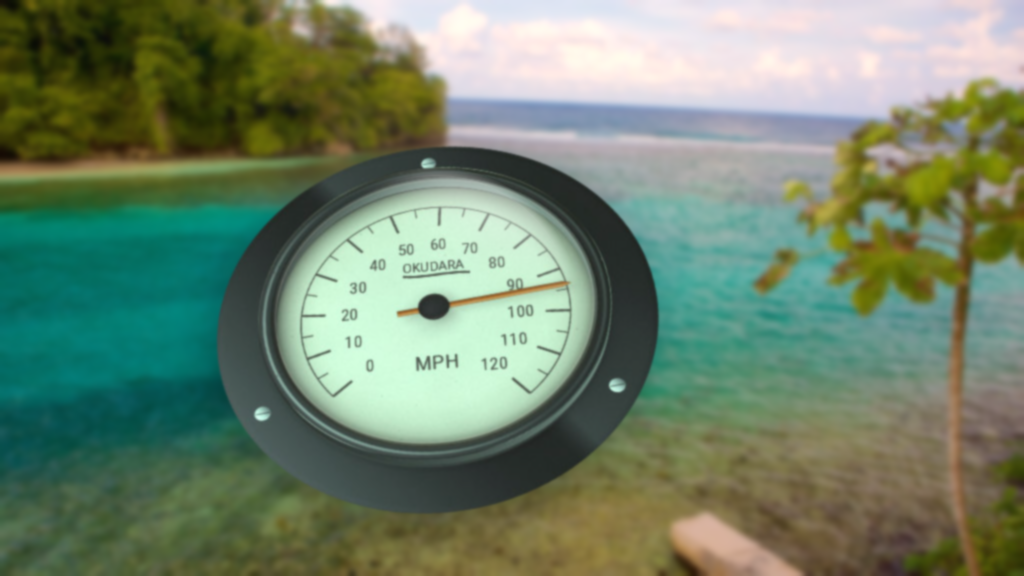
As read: 95 mph
